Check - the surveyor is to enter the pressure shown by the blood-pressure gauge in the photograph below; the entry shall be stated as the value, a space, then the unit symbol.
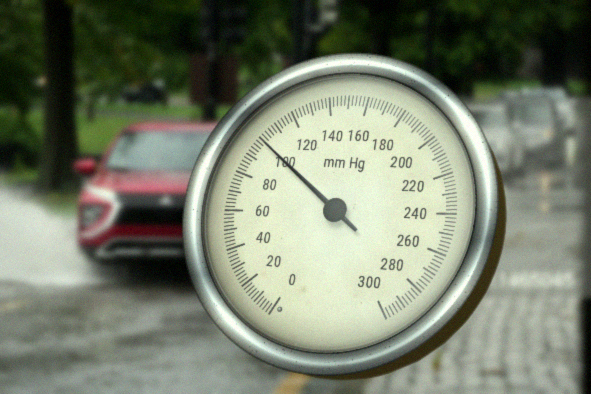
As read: 100 mmHg
